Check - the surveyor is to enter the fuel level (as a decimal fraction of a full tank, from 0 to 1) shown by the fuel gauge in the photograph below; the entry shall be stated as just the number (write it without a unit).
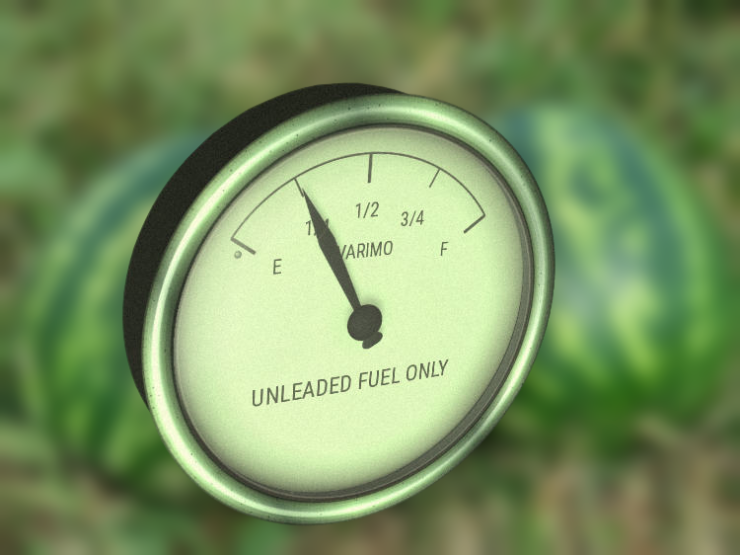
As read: 0.25
